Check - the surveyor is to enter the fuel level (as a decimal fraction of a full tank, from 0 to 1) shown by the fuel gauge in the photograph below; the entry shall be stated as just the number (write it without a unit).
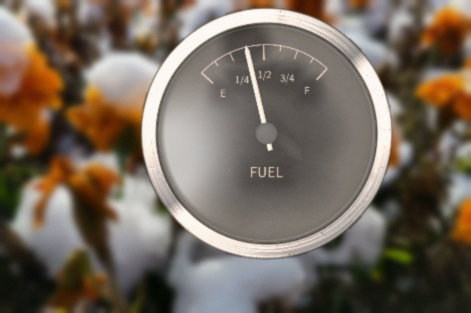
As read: 0.375
